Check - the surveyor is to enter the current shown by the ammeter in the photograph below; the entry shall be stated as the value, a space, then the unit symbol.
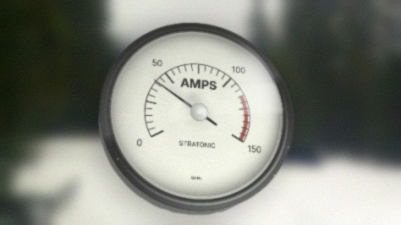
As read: 40 A
